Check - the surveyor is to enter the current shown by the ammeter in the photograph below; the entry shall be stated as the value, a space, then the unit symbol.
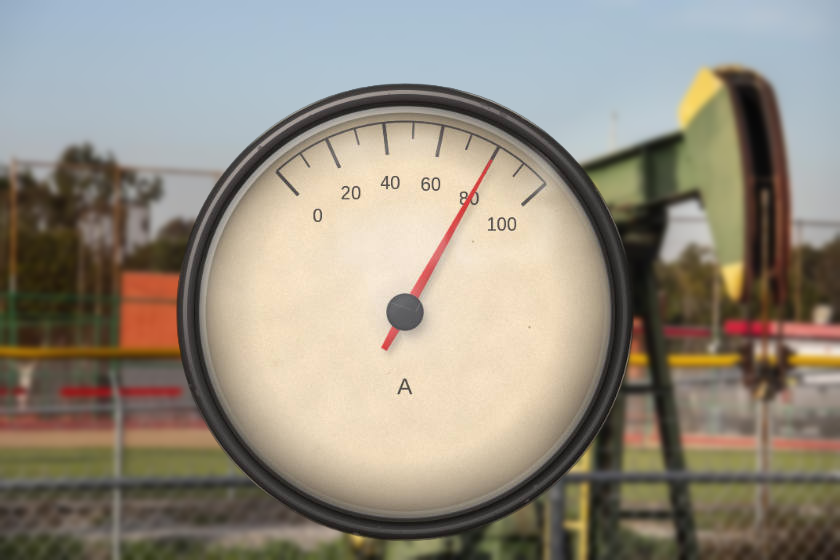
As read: 80 A
